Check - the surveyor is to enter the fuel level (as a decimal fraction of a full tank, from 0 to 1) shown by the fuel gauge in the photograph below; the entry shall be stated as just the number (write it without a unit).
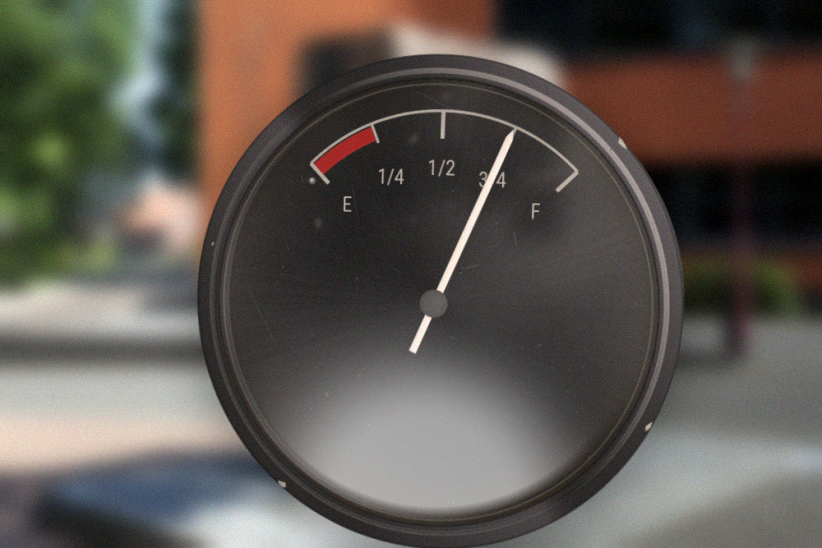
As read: 0.75
